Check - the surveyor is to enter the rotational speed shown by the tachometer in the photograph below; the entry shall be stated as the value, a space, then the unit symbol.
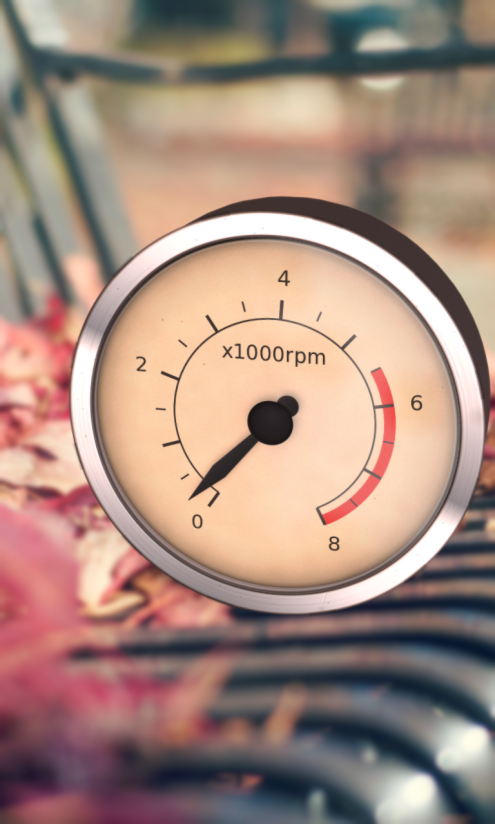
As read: 250 rpm
